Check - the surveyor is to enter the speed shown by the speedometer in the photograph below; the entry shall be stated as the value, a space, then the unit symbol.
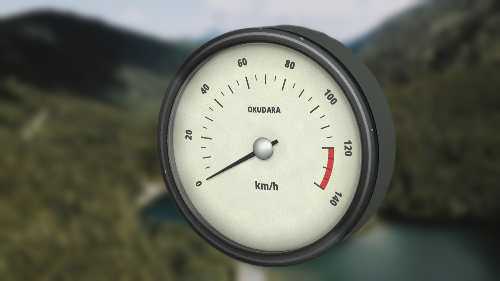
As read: 0 km/h
